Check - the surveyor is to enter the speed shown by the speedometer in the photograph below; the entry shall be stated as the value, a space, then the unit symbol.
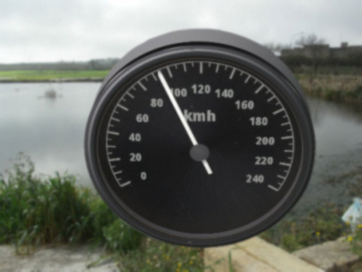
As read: 95 km/h
